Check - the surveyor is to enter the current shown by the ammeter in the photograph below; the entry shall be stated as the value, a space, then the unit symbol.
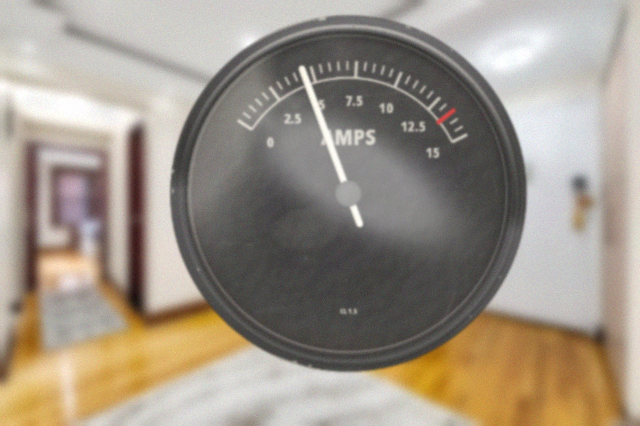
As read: 4.5 A
